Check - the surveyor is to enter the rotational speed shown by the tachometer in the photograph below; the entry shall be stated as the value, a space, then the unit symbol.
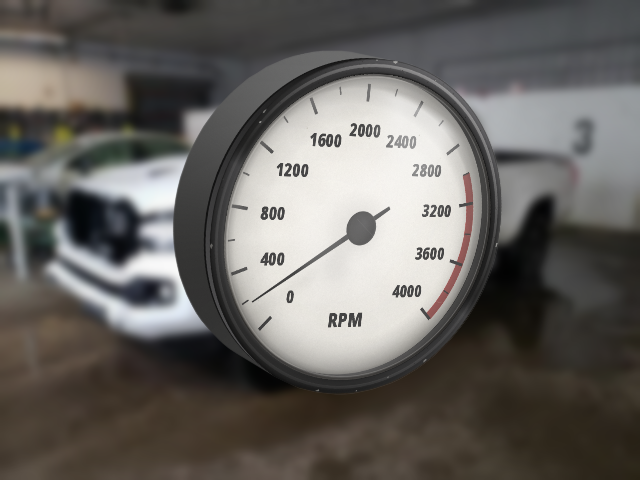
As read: 200 rpm
